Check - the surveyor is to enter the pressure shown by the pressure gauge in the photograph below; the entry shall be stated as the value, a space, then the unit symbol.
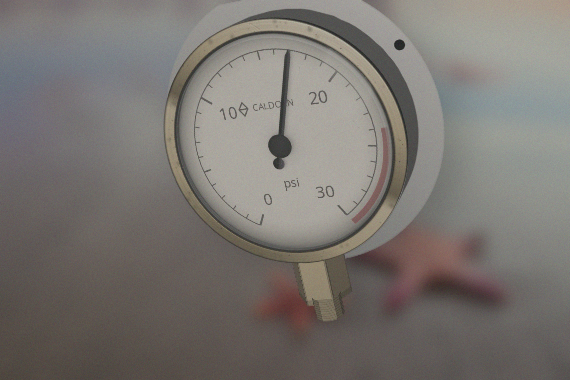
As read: 17 psi
